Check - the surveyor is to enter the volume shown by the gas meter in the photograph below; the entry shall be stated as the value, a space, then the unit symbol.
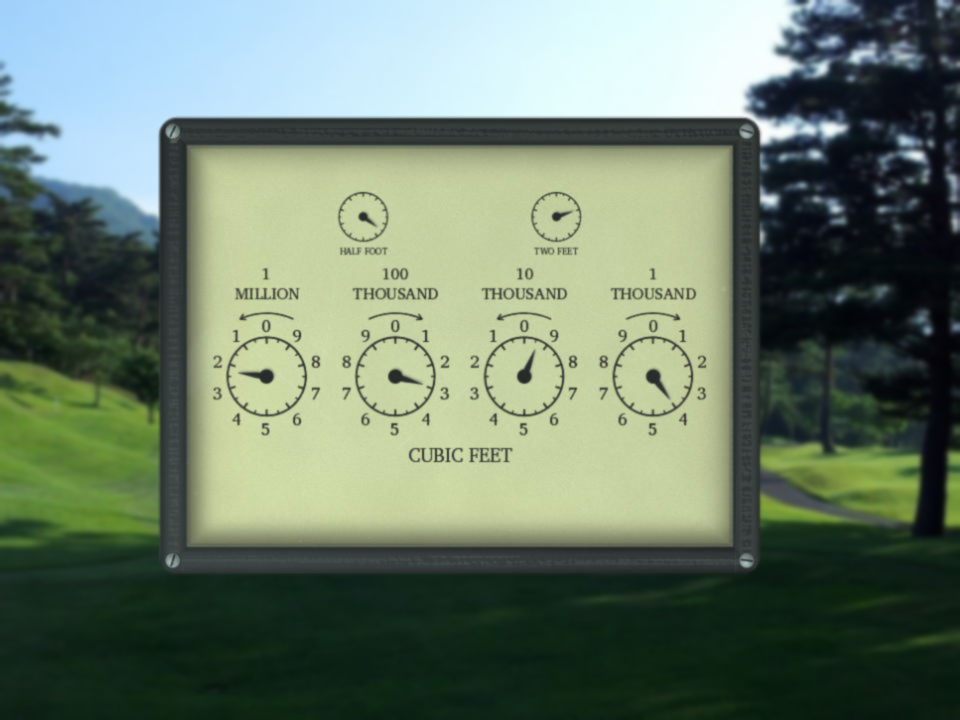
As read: 229400 ft³
